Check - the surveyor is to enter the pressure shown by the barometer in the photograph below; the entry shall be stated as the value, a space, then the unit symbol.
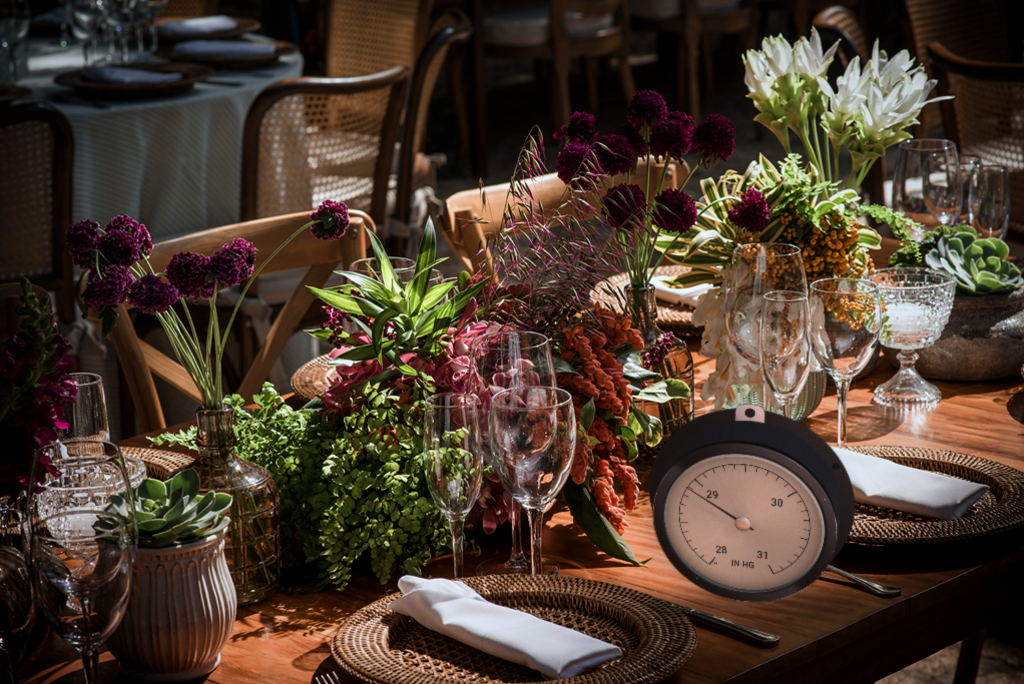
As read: 28.9 inHg
